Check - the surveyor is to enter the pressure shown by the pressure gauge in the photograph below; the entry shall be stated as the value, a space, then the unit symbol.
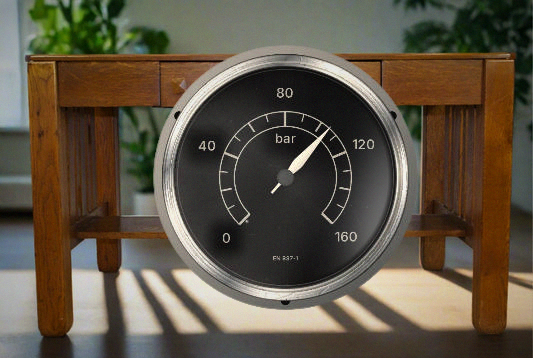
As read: 105 bar
